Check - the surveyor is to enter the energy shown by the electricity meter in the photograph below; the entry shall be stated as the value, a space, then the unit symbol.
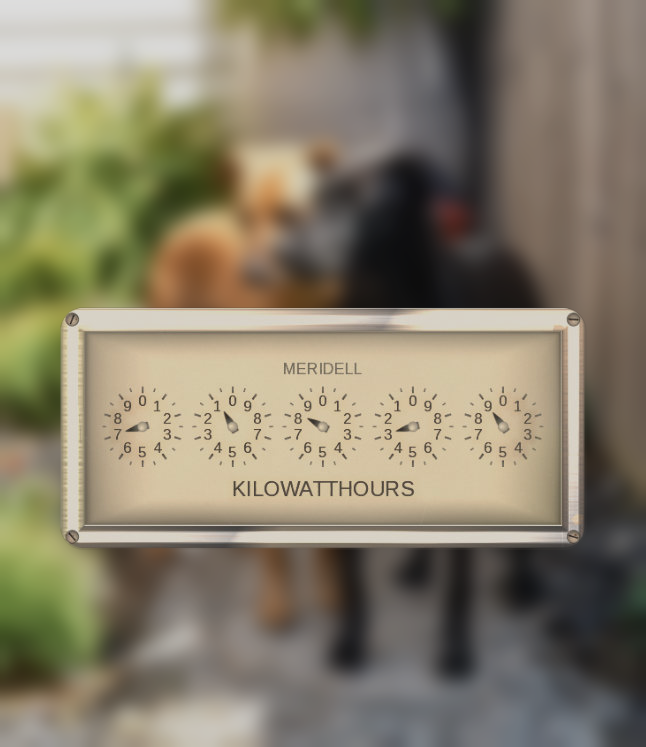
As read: 70829 kWh
